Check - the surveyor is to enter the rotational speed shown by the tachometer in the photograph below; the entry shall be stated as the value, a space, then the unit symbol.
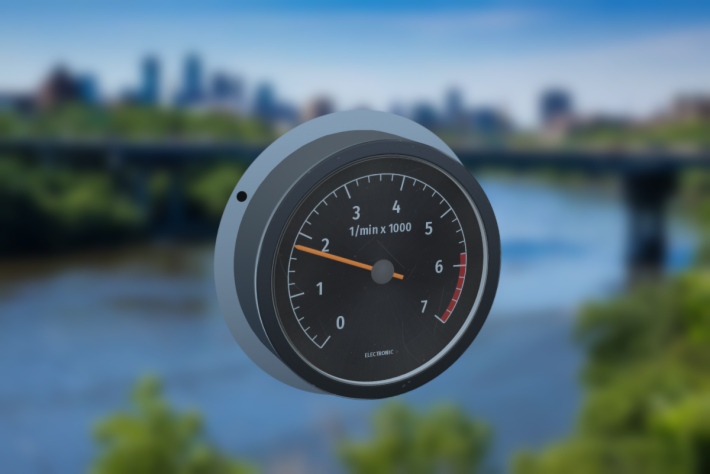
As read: 1800 rpm
